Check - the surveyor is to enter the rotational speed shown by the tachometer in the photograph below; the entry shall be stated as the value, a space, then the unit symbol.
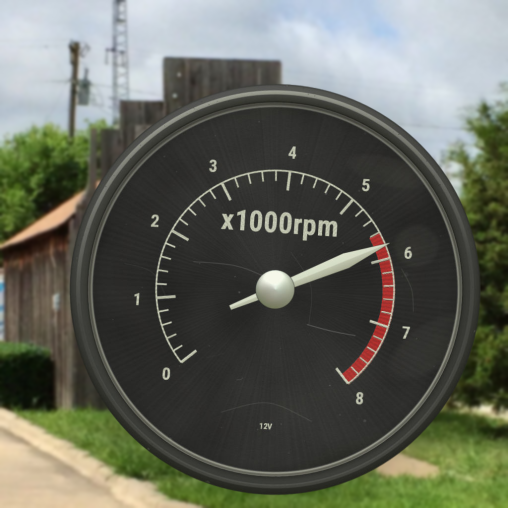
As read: 5800 rpm
